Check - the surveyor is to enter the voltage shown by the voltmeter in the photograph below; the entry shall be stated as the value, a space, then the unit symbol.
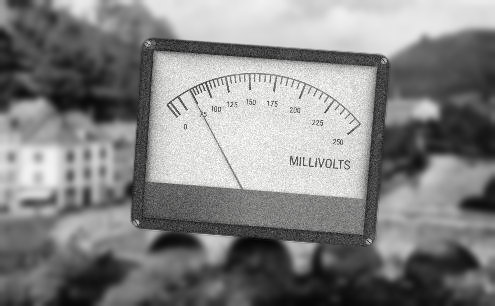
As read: 75 mV
